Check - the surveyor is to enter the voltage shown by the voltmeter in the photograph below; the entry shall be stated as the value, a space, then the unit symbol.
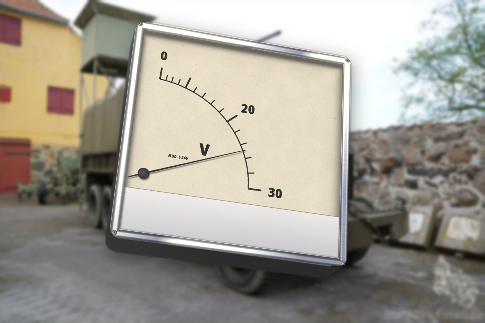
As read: 25 V
